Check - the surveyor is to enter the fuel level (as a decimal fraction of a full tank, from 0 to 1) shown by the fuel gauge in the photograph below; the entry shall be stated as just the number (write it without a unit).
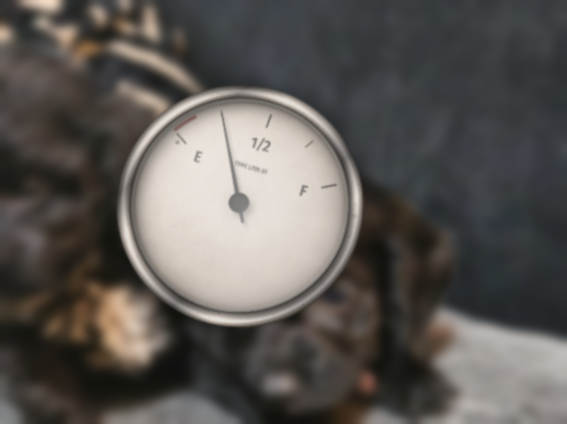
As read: 0.25
